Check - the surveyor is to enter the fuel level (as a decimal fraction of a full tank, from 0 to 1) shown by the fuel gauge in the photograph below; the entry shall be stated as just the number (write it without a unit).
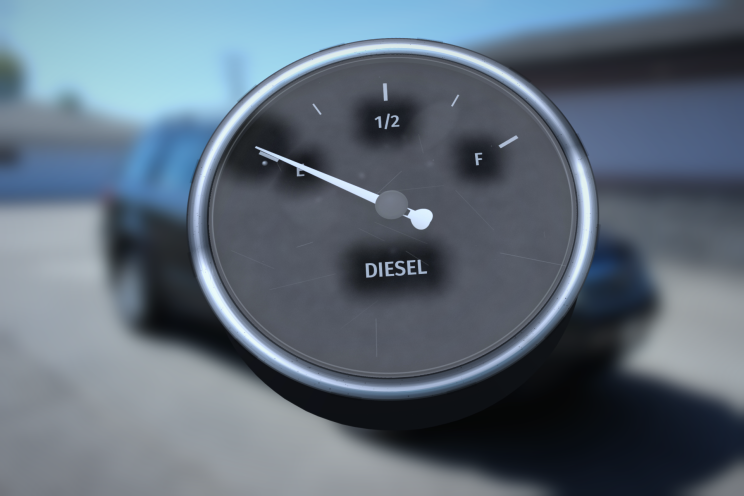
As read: 0
